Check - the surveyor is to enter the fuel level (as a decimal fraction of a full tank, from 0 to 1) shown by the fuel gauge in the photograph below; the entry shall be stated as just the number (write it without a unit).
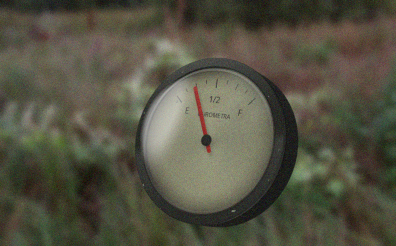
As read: 0.25
